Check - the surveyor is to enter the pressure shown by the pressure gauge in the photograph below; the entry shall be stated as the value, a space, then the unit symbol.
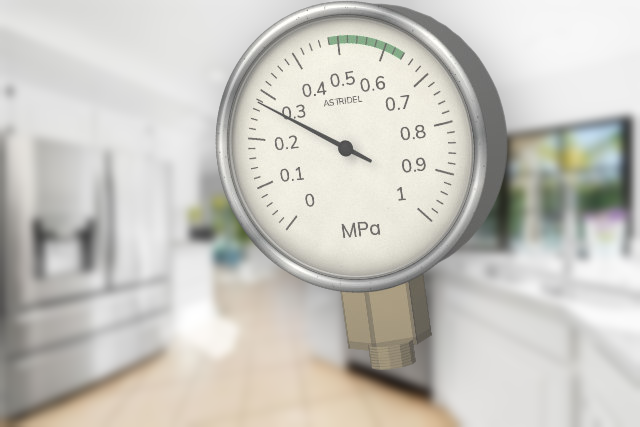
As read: 0.28 MPa
